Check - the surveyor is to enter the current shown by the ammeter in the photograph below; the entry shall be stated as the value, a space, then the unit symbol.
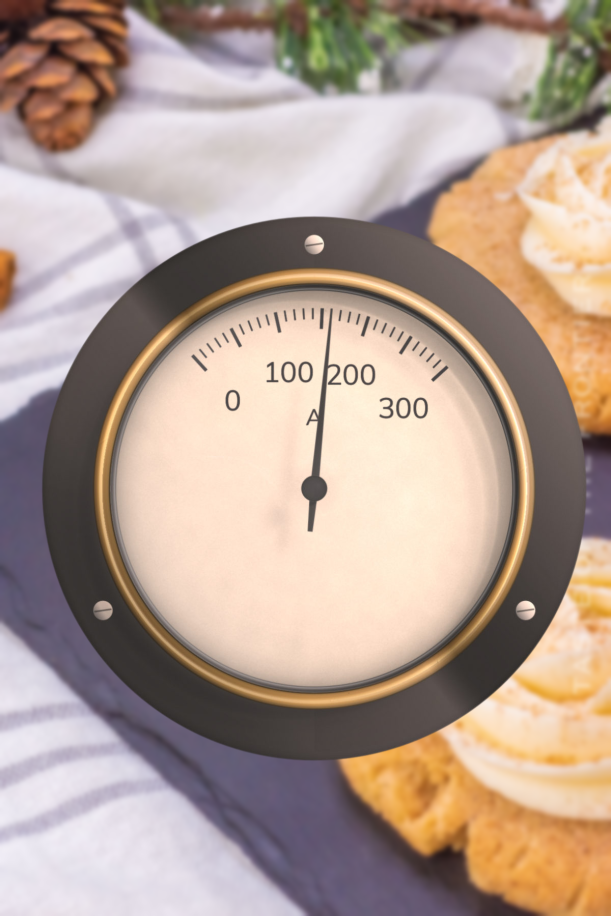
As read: 160 A
